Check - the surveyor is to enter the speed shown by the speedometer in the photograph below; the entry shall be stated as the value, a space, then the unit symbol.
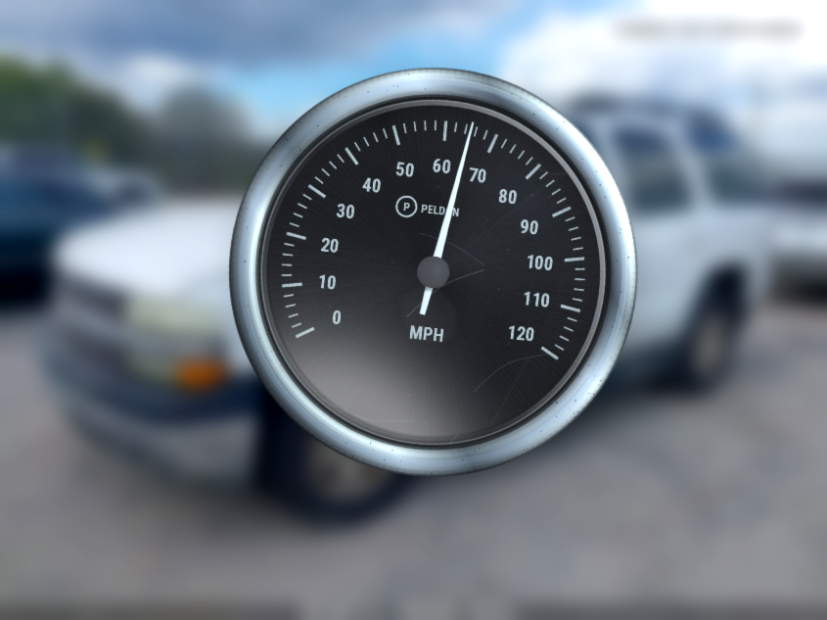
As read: 65 mph
